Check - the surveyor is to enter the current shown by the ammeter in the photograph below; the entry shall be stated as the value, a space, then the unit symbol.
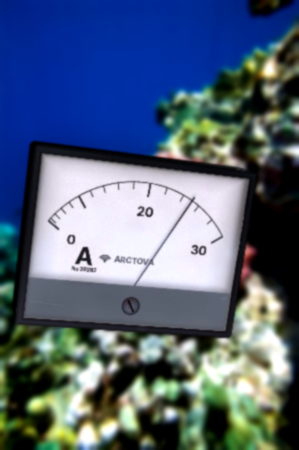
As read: 25 A
